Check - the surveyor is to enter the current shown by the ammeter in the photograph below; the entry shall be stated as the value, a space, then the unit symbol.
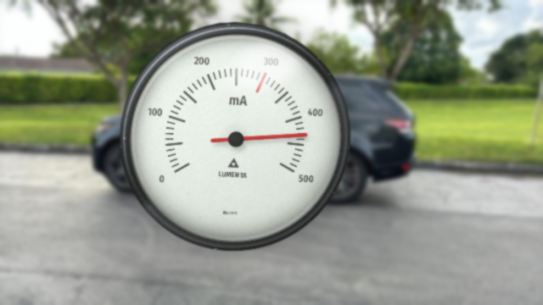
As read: 430 mA
